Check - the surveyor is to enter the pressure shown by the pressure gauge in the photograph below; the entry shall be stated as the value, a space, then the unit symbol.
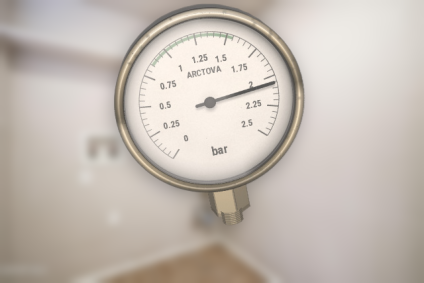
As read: 2.05 bar
